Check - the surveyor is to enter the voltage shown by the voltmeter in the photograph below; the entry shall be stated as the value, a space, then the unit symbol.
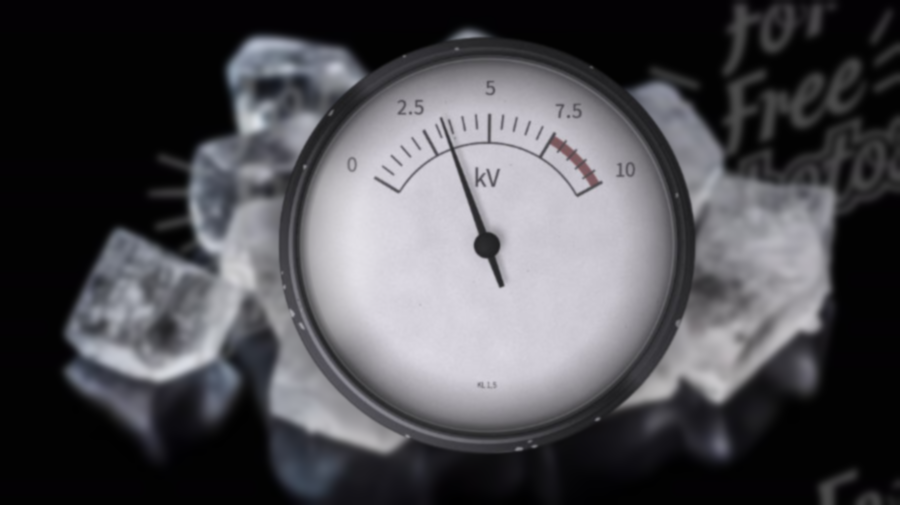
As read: 3.25 kV
